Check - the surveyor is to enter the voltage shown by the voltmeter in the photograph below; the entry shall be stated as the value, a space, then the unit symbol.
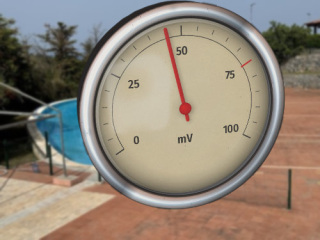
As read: 45 mV
